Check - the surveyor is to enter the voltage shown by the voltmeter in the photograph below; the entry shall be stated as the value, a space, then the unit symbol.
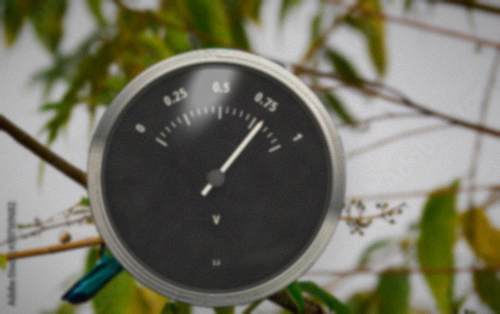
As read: 0.8 V
